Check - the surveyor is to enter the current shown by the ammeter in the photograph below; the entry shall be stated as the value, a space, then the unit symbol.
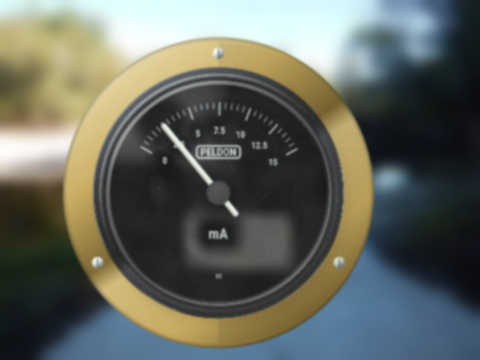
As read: 2.5 mA
